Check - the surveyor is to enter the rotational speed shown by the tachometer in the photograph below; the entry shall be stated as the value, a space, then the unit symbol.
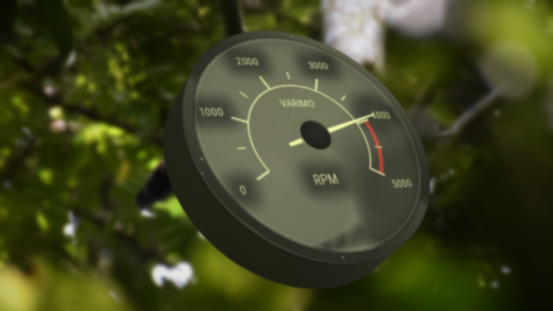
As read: 4000 rpm
